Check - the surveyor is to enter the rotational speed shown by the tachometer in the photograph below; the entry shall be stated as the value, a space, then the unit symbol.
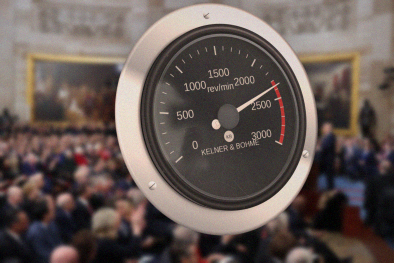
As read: 2350 rpm
